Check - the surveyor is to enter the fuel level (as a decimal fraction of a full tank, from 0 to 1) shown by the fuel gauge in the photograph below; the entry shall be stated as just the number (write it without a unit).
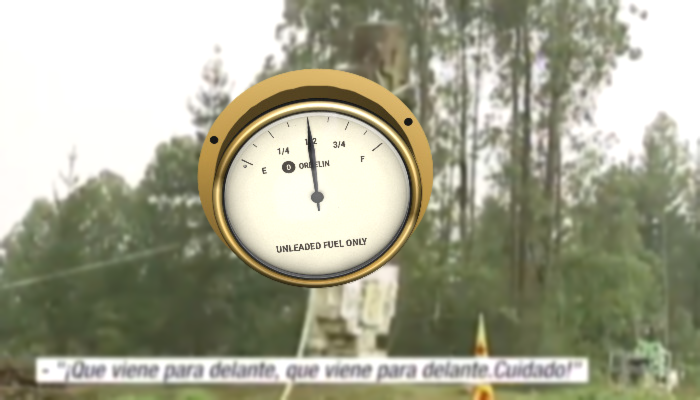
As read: 0.5
